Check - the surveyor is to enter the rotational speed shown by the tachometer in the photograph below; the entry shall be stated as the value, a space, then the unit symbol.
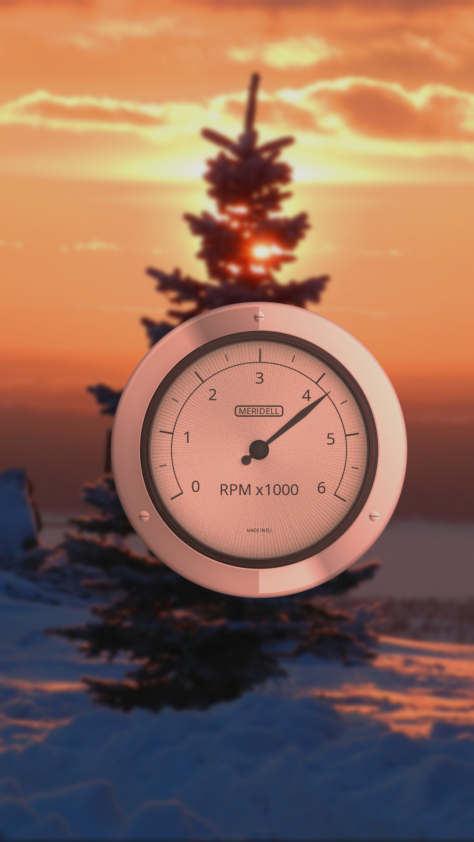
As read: 4250 rpm
